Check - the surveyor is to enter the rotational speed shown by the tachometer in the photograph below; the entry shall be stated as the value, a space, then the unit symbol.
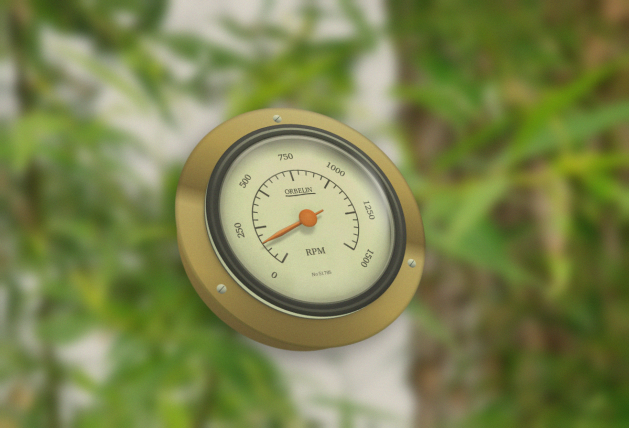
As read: 150 rpm
